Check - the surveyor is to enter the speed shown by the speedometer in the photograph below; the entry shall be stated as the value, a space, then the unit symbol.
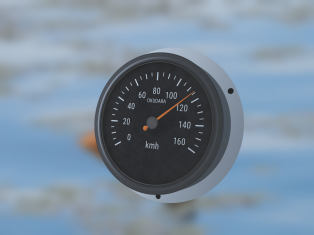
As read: 115 km/h
